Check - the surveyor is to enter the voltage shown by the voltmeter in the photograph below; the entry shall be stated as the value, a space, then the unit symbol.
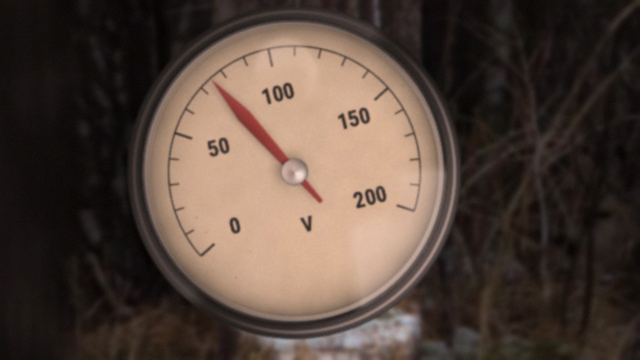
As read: 75 V
